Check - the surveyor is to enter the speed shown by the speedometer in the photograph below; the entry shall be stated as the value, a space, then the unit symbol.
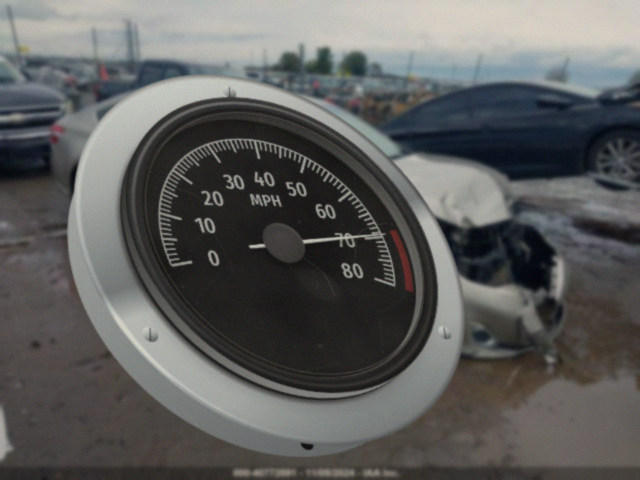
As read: 70 mph
